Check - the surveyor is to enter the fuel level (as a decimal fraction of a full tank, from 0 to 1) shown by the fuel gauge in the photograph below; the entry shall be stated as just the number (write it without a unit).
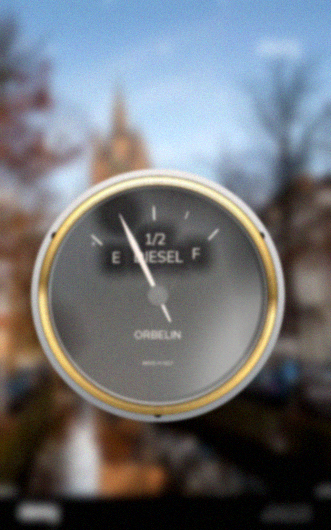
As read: 0.25
